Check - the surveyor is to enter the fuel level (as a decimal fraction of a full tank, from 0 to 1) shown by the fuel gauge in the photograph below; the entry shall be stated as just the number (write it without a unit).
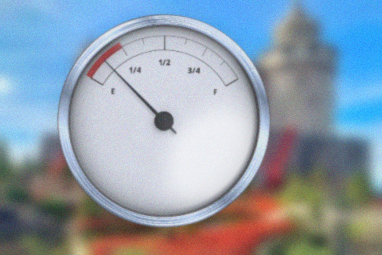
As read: 0.125
